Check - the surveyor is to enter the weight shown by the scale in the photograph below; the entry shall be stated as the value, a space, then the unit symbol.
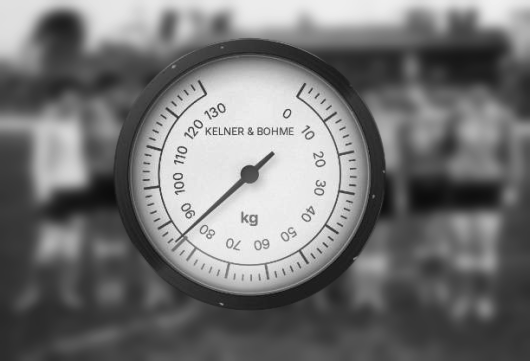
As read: 85 kg
